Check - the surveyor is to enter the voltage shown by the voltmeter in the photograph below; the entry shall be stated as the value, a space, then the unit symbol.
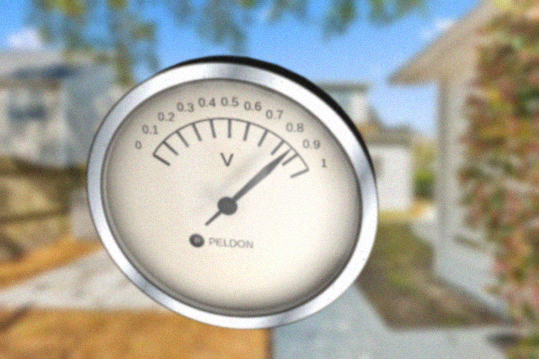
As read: 0.85 V
